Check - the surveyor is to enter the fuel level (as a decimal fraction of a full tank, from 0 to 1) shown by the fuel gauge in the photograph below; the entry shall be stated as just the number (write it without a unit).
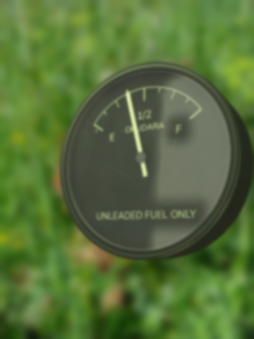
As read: 0.375
